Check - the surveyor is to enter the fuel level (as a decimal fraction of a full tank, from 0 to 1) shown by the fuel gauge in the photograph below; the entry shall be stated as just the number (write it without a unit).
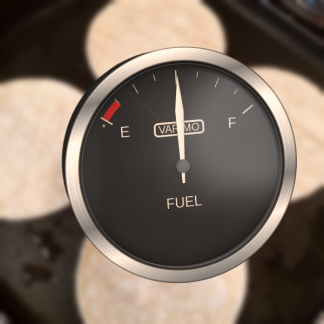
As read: 0.5
